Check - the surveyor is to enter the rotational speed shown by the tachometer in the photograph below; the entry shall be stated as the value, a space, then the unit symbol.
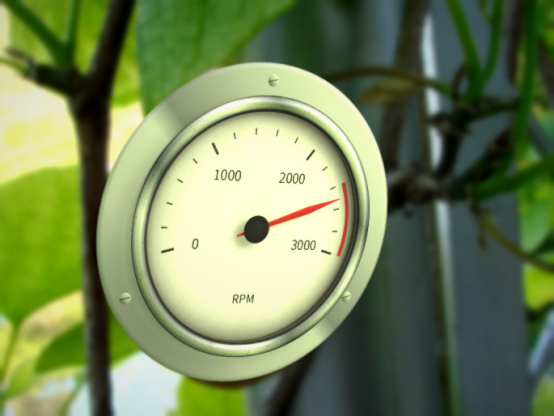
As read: 2500 rpm
